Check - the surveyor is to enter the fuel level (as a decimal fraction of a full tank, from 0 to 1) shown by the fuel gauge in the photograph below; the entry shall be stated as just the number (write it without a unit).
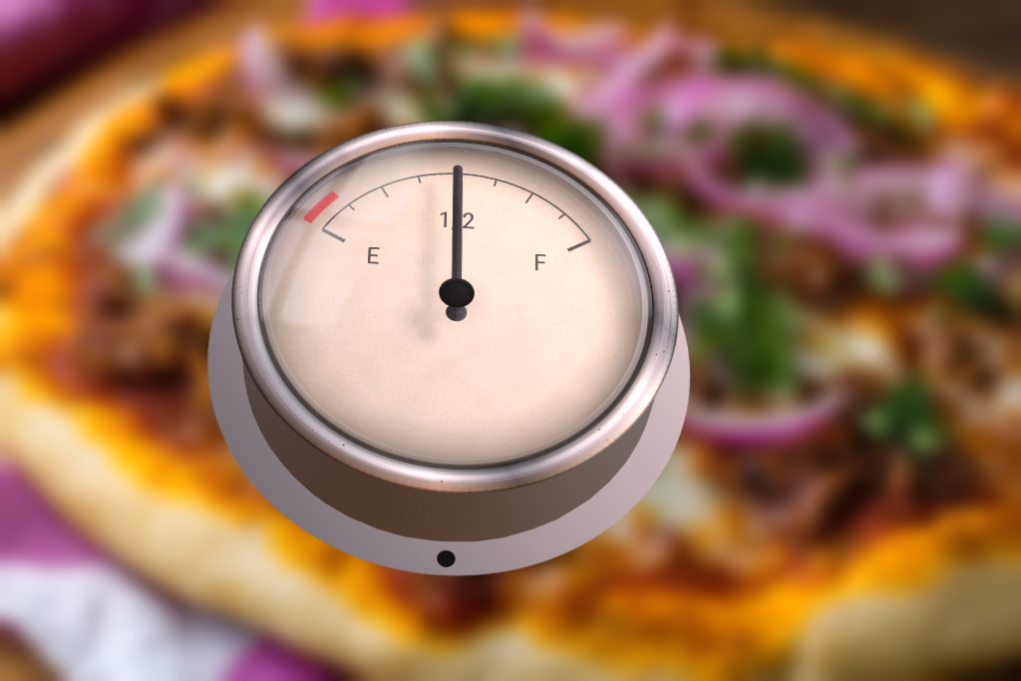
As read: 0.5
